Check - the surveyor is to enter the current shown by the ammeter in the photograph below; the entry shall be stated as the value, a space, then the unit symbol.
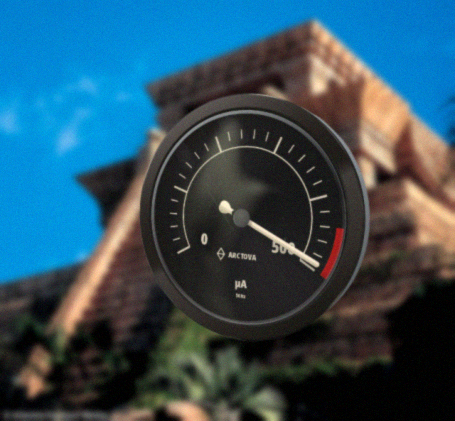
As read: 490 µA
